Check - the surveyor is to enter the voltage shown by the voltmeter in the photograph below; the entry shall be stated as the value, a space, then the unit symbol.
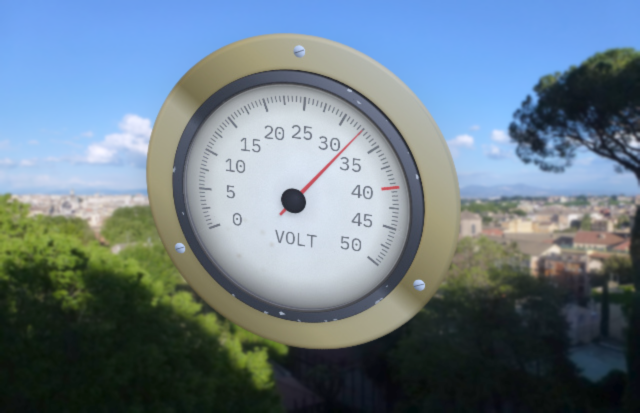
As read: 32.5 V
